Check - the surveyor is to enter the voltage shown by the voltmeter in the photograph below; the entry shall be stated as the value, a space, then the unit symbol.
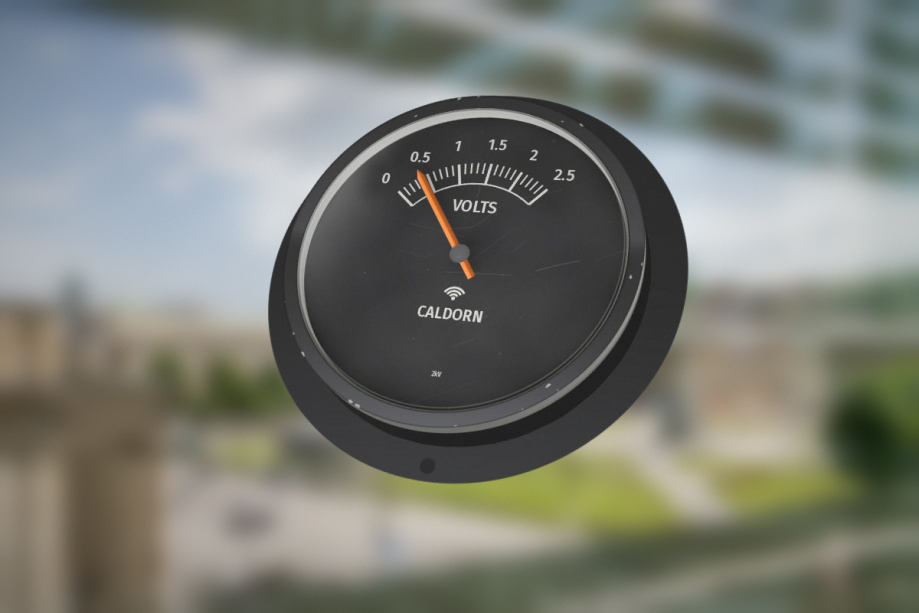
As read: 0.4 V
